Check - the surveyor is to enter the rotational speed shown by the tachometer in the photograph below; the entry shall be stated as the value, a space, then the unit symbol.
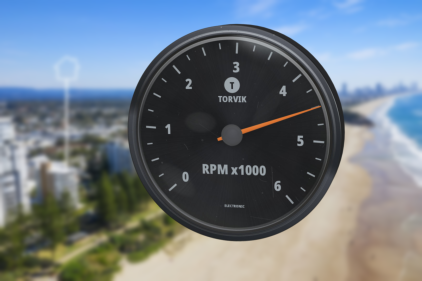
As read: 4500 rpm
